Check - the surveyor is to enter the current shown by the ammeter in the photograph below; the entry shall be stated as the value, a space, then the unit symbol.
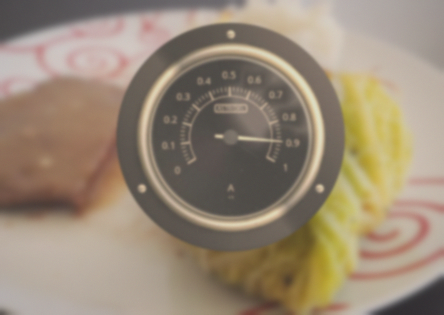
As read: 0.9 A
